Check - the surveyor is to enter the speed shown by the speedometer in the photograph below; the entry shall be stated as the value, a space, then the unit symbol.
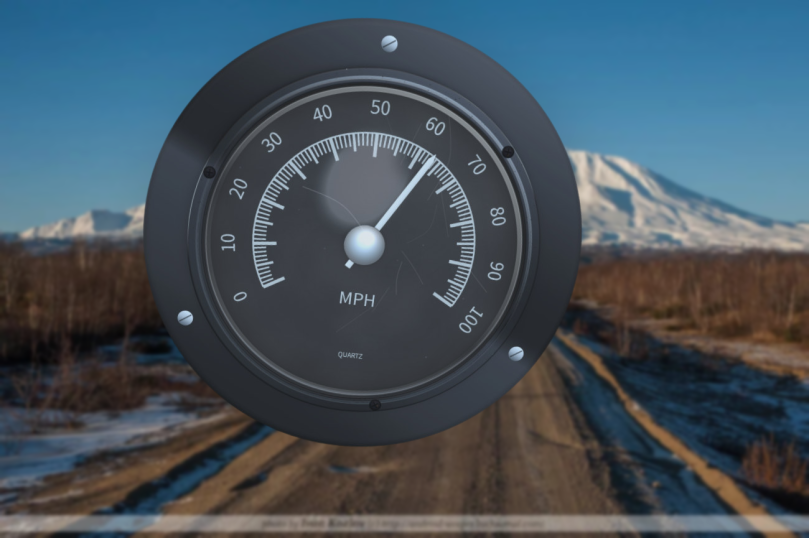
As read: 63 mph
